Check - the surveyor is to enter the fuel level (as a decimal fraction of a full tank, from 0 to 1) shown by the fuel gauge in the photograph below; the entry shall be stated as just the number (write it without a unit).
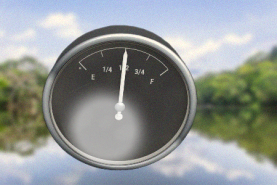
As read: 0.5
